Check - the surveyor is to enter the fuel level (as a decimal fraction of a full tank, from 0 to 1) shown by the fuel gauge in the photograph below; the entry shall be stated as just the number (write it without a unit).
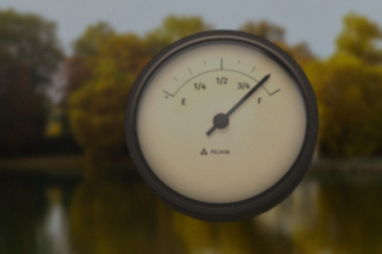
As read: 0.875
